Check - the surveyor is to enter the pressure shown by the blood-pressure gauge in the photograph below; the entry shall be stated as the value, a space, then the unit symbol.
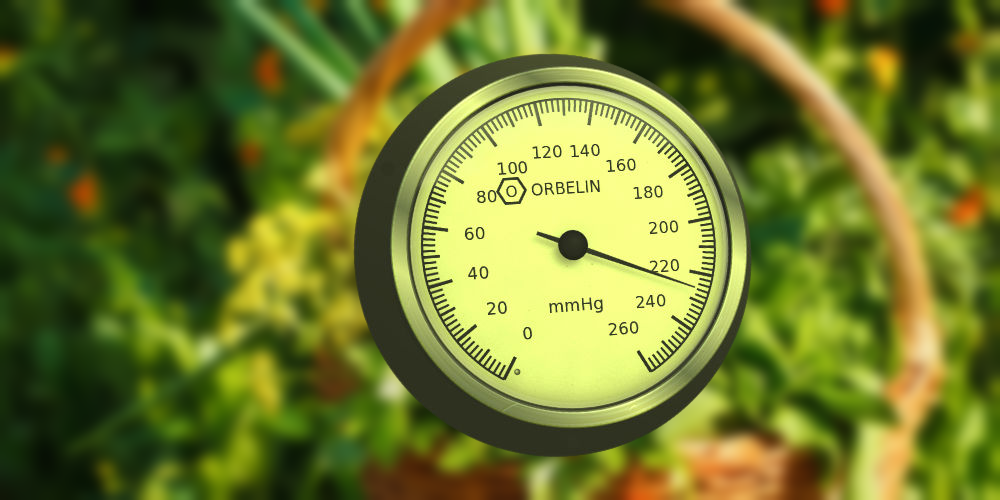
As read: 226 mmHg
